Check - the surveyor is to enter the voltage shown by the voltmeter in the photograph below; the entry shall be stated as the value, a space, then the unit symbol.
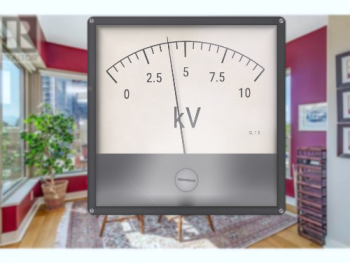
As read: 4 kV
